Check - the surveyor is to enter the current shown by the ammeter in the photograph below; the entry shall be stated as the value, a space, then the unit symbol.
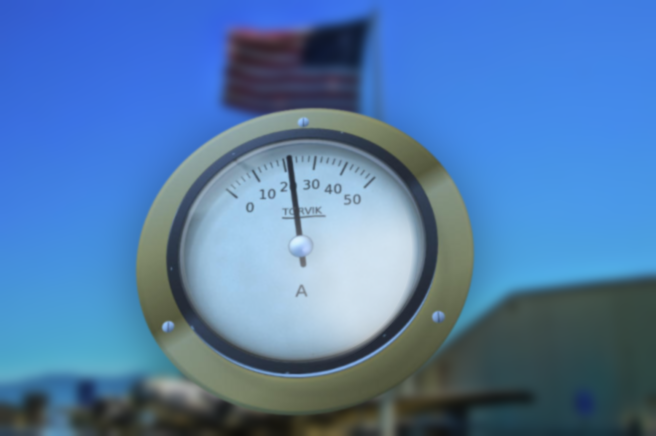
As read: 22 A
